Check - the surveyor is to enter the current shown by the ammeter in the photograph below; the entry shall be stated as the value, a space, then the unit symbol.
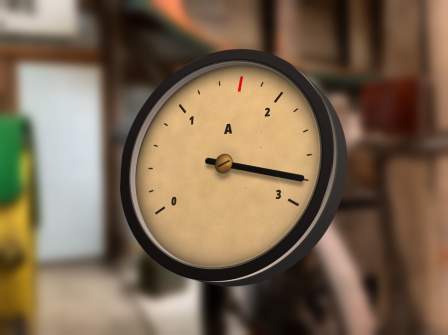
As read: 2.8 A
